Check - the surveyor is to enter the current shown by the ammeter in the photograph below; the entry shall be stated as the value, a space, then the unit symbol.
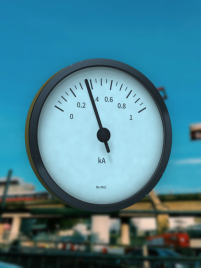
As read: 0.35 kA
